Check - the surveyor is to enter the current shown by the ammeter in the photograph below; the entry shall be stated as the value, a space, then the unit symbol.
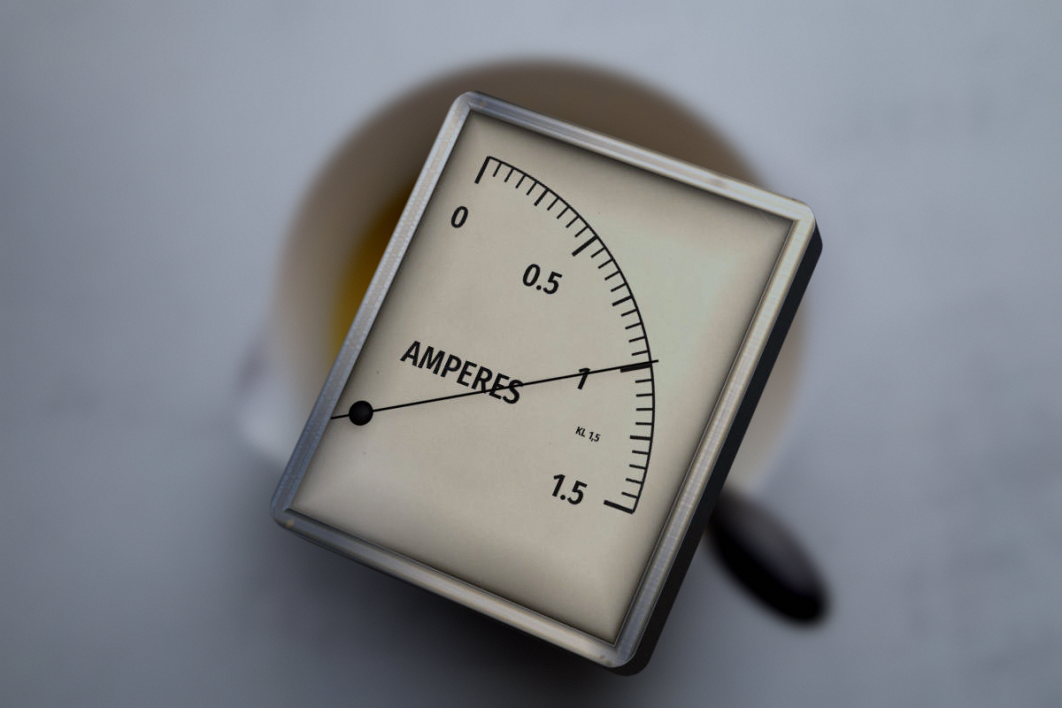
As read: 1 A
